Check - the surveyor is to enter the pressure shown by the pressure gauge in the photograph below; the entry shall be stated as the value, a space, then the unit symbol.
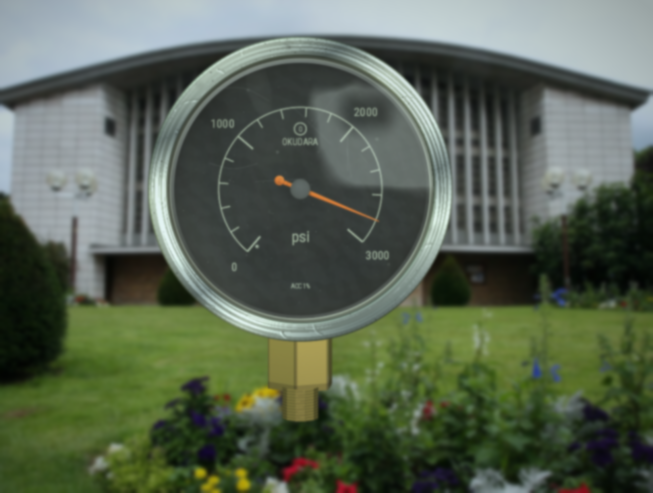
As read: 2800 psi
